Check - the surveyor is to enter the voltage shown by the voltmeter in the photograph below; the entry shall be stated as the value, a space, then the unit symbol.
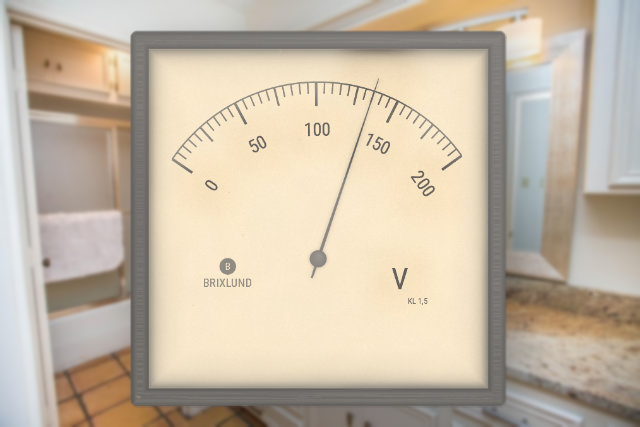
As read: 135 V
